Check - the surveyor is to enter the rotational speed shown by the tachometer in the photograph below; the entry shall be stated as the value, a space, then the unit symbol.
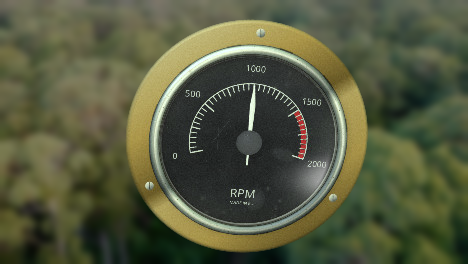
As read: 1000 rpm
